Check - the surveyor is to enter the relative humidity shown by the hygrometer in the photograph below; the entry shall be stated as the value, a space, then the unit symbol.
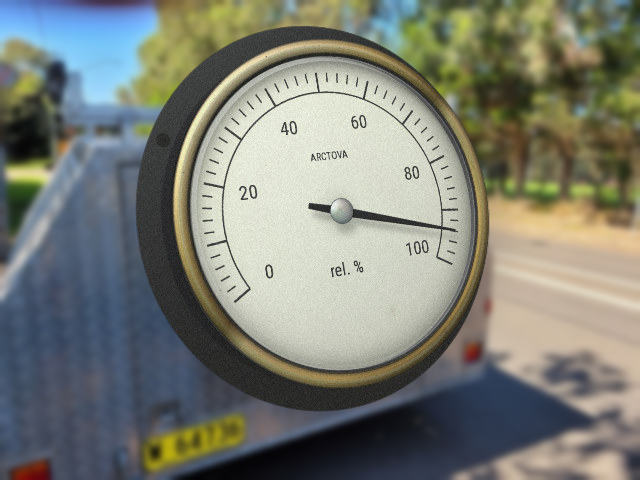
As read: 94 %
